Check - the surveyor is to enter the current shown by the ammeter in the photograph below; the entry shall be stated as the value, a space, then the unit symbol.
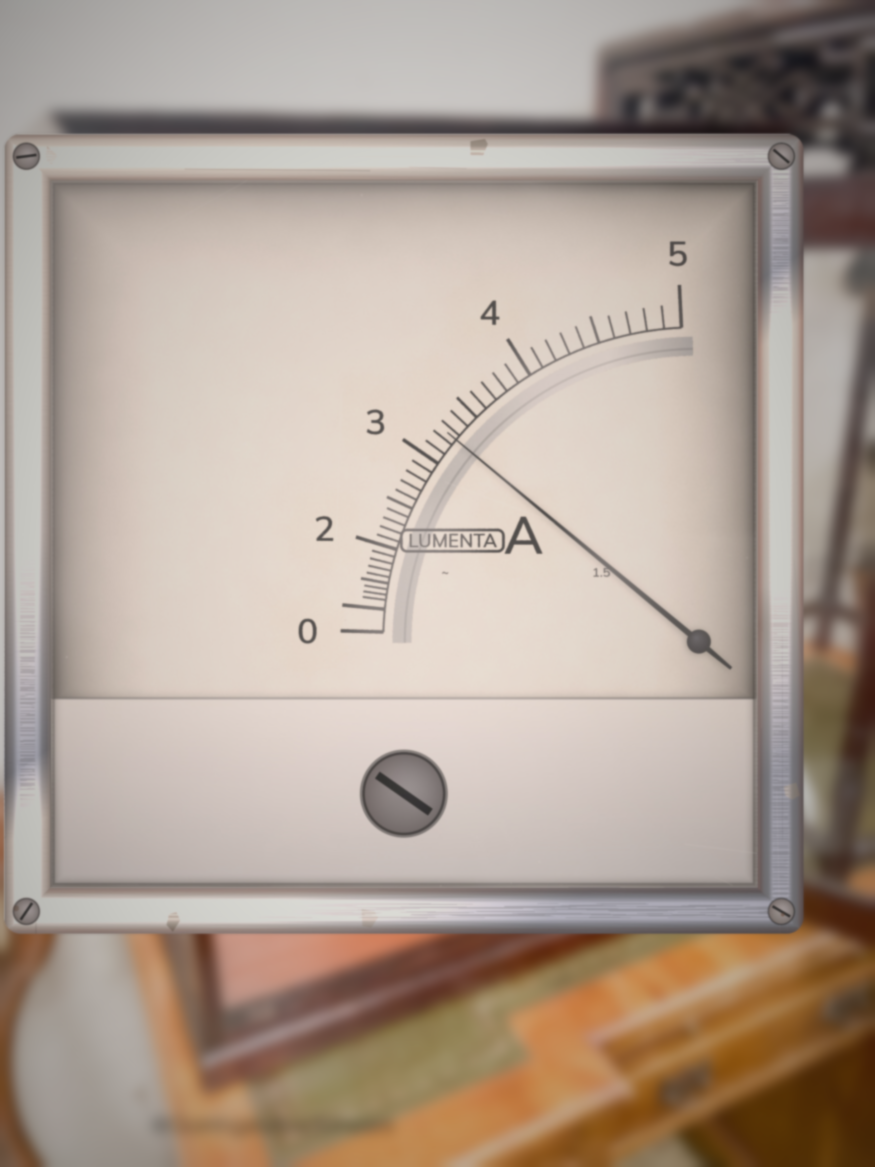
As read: 3.25 A
